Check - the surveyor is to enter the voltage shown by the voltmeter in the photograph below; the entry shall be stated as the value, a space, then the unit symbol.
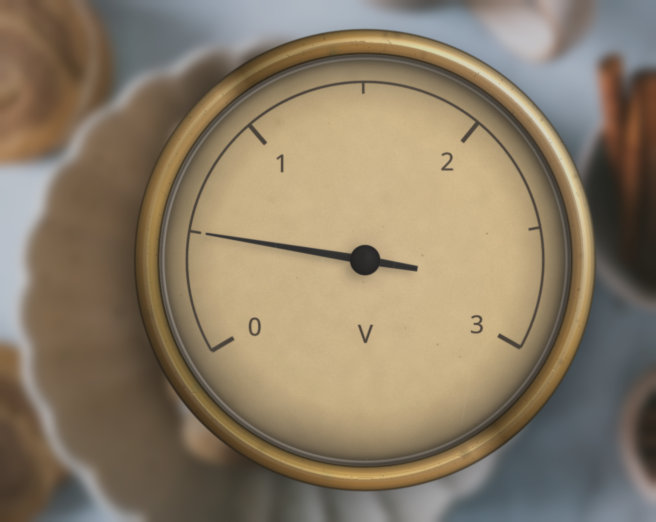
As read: 0.5 V
